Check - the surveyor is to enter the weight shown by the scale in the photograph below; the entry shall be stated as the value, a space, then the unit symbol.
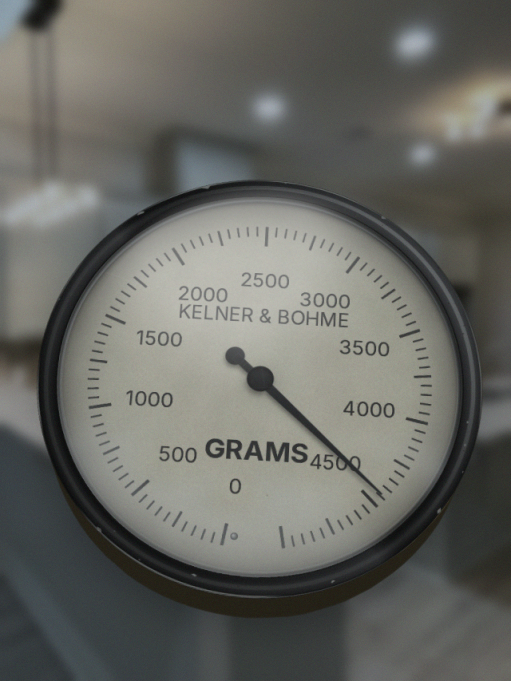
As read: 4450 g
